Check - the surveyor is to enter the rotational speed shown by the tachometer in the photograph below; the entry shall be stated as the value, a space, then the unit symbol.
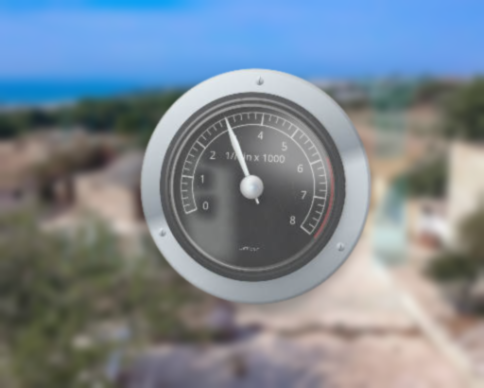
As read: 3000 rpm
